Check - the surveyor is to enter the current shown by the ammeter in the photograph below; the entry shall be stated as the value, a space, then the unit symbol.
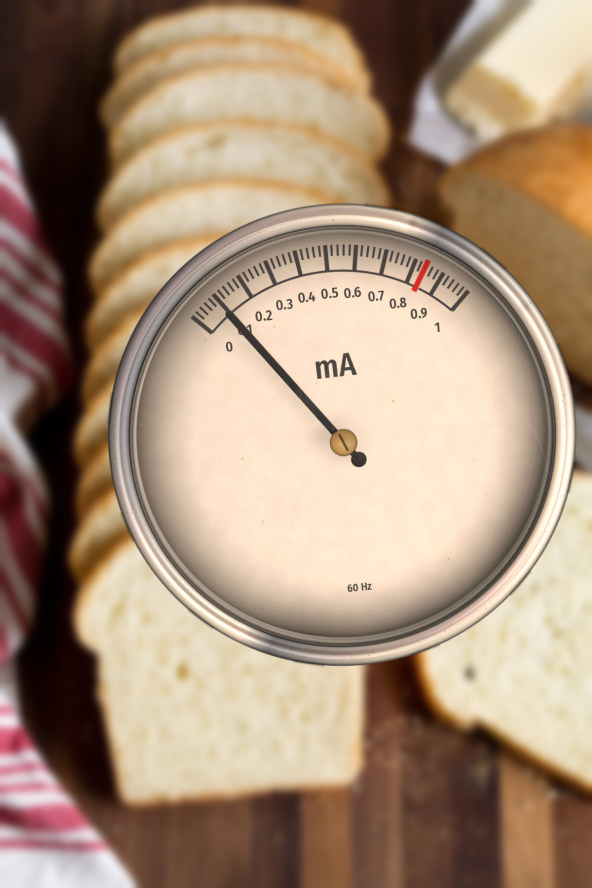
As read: 0.1 mA
